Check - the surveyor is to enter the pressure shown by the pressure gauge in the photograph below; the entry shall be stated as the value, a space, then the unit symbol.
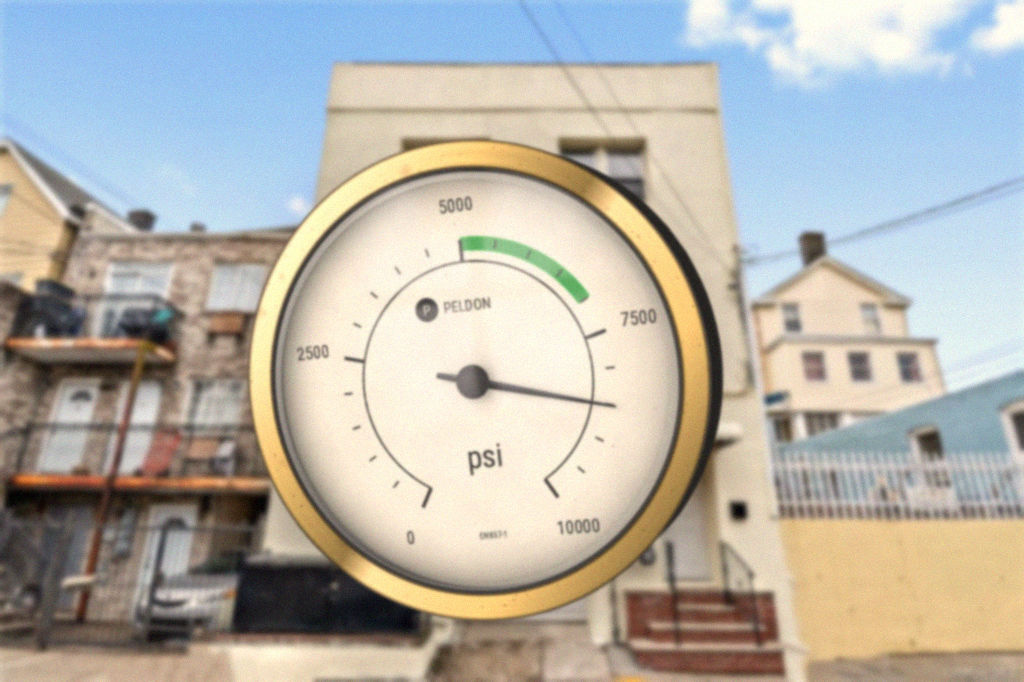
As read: 8500 psi
